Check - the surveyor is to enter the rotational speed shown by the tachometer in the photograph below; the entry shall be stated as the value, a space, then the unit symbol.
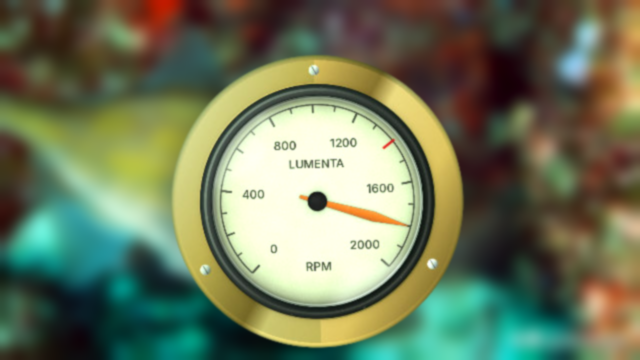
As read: 1800 rpm
